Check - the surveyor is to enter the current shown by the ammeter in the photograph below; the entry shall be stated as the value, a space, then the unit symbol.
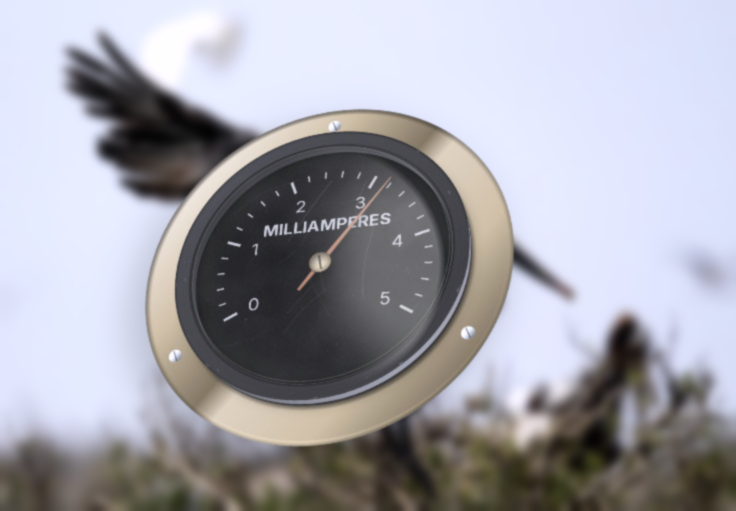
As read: 3.2 mA
